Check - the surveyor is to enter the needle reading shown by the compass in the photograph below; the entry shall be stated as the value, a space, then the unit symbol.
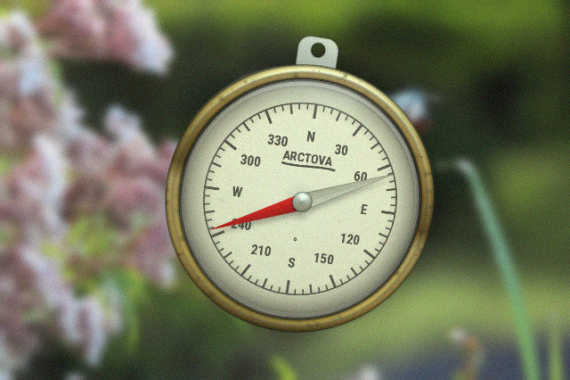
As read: 245 °
